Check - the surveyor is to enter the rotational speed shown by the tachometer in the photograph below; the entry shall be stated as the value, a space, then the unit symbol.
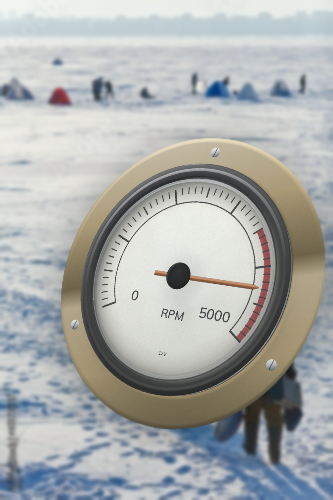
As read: 4300 rpm
